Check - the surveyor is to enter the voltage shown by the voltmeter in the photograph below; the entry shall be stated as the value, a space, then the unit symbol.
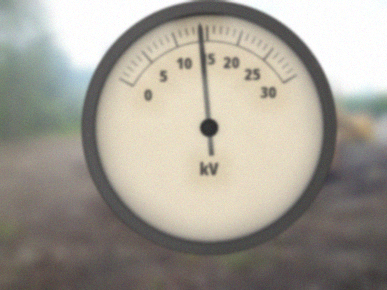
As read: 14 kV
